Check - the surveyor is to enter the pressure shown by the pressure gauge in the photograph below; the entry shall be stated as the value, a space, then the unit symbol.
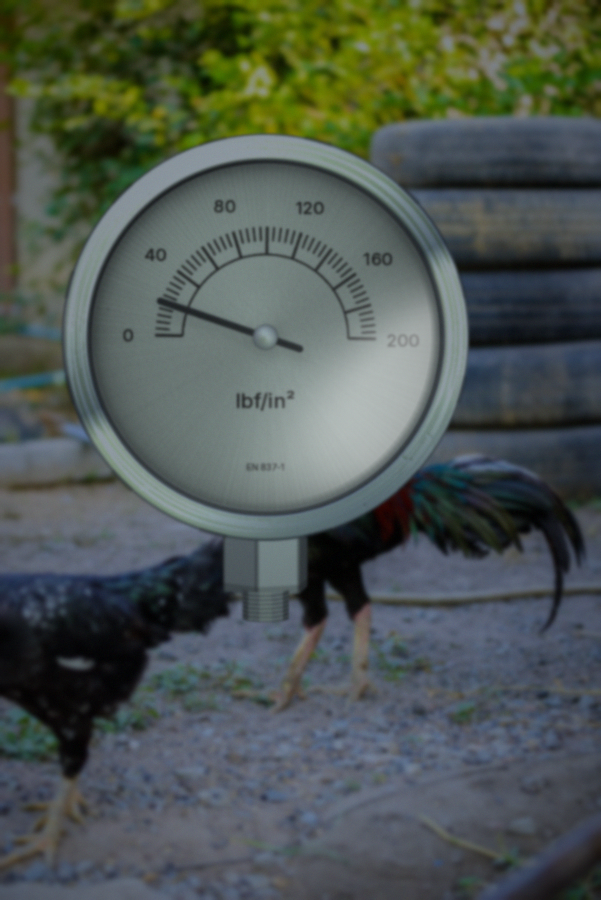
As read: 20 psi
